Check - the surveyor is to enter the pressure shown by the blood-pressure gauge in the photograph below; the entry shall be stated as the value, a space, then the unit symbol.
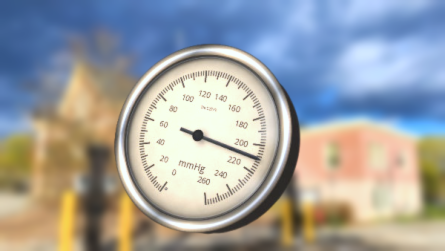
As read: 210 mmHg
